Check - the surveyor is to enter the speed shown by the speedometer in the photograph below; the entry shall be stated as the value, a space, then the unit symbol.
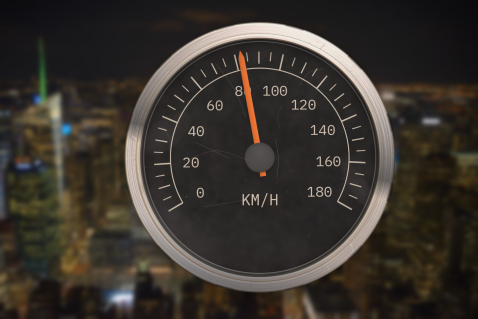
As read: 82.5 km/h
